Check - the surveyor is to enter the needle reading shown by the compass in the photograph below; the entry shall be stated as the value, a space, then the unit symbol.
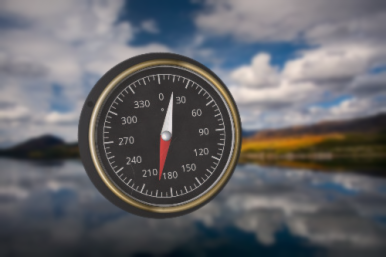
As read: 195 °
